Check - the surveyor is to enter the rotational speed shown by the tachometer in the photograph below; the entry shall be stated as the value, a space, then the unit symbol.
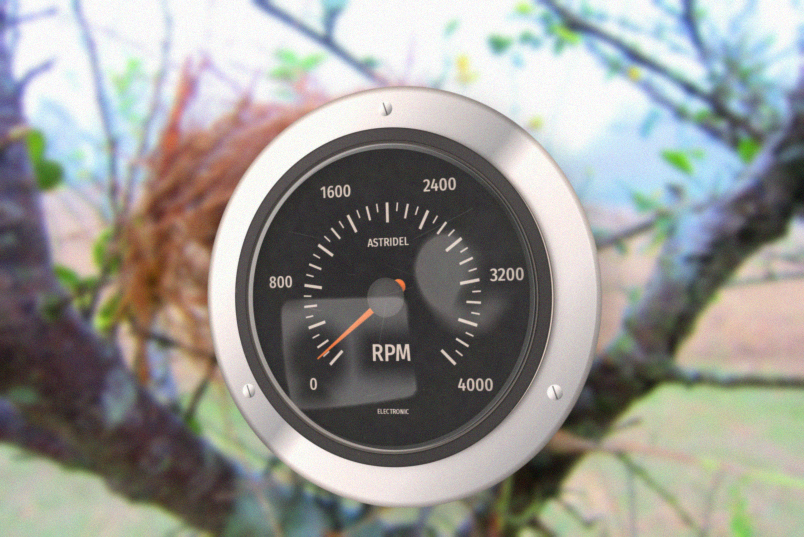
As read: 100 rpm
